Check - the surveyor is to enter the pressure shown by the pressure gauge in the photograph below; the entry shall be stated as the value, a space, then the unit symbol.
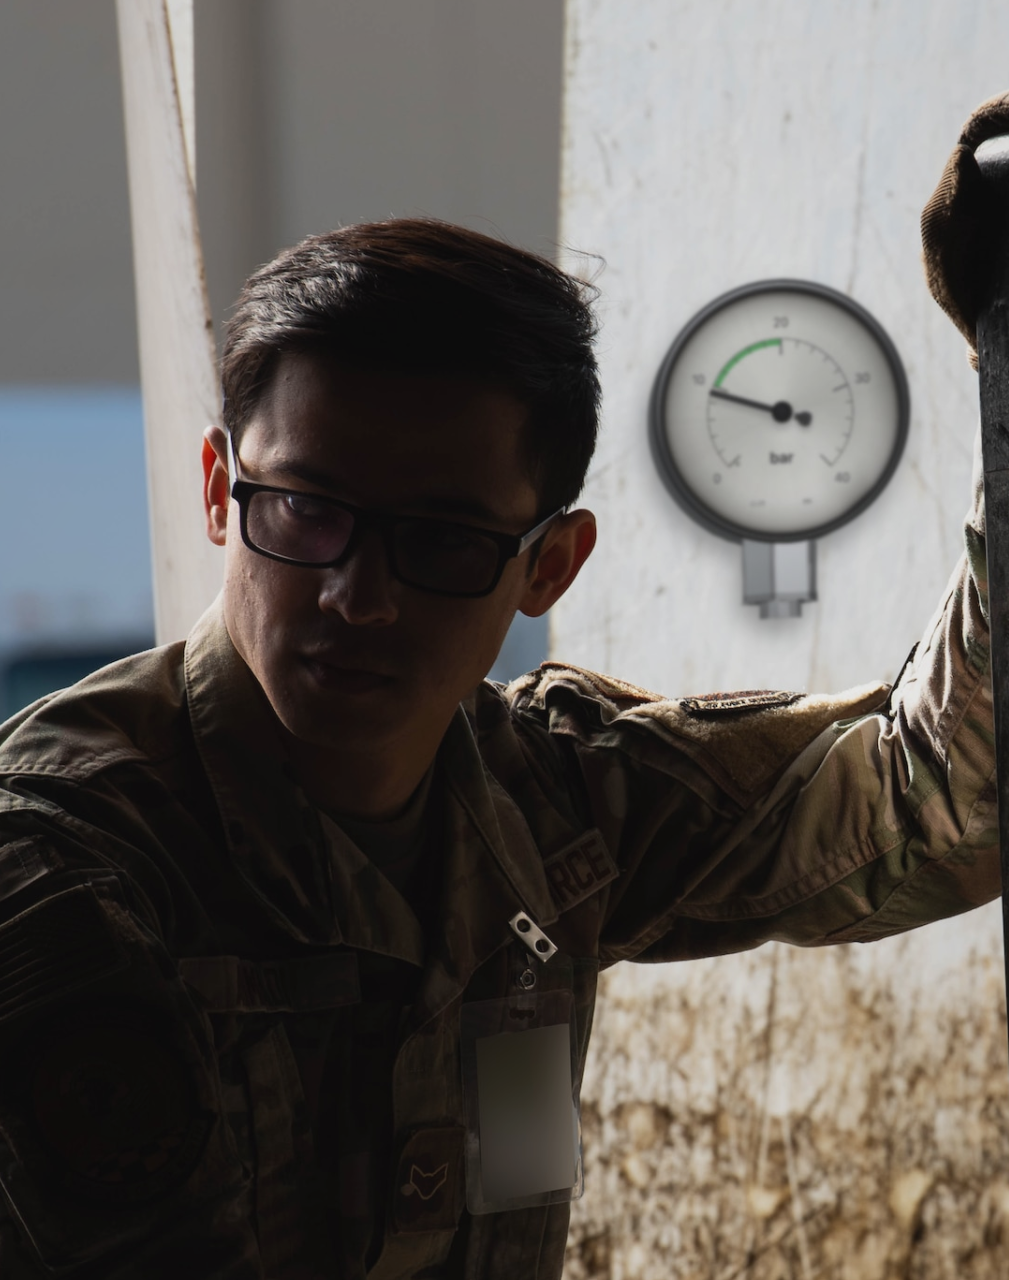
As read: 9 bar
